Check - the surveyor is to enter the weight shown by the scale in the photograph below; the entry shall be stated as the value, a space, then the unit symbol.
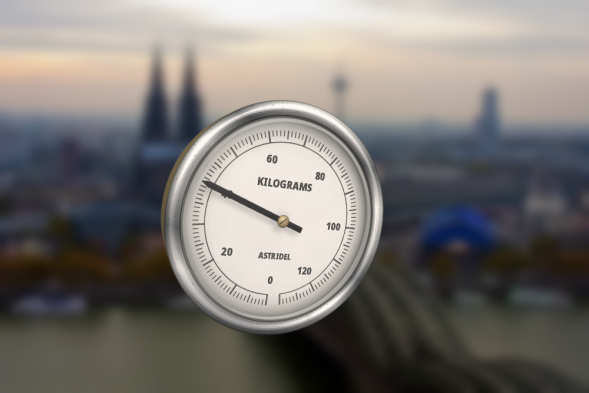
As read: 40 kg
